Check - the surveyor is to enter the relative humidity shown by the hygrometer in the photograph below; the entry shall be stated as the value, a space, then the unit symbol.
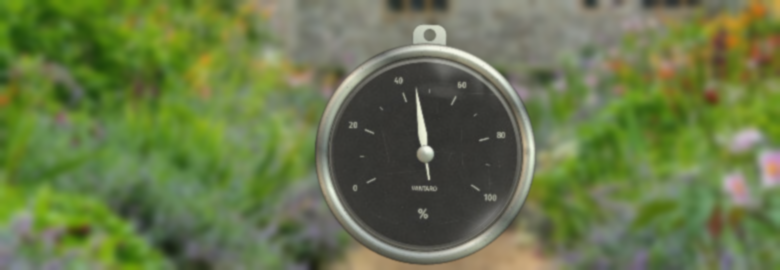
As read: 45 %
